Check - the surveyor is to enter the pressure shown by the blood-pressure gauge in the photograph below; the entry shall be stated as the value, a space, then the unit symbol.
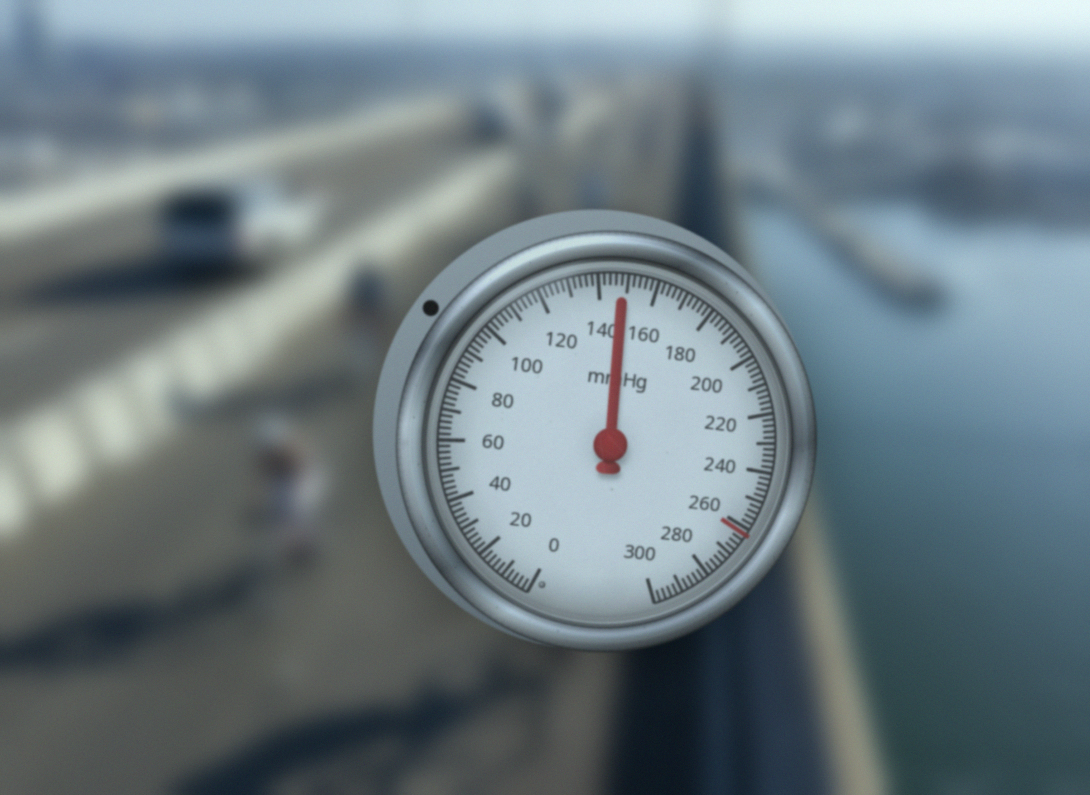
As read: 148 mmHg
